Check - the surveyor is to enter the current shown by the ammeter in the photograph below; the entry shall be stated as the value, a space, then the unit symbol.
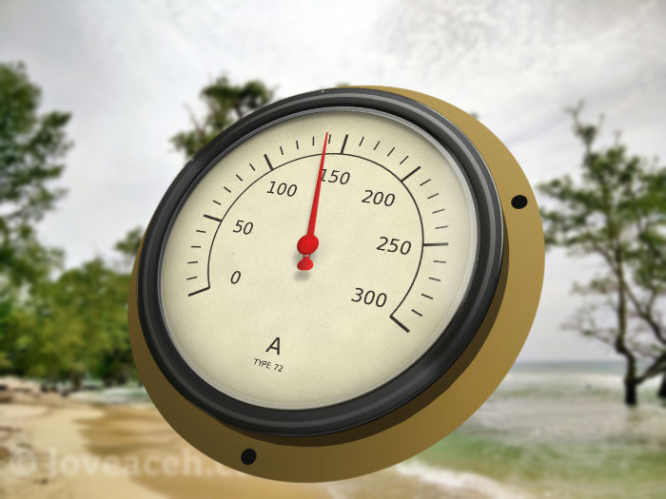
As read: 140 A
